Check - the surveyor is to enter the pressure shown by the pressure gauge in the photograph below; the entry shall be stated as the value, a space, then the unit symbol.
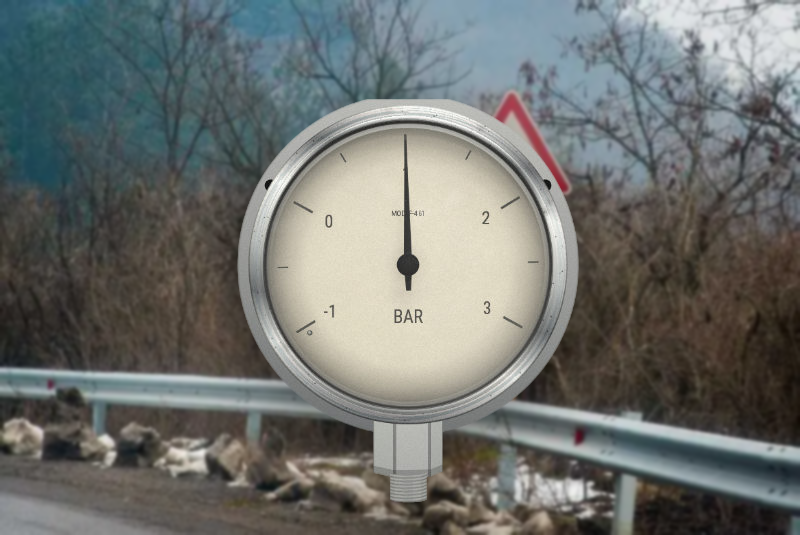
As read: 1 bar
